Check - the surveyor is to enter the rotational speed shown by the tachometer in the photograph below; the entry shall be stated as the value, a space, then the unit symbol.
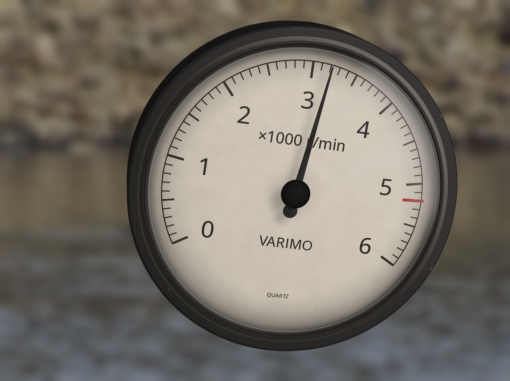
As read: 3200 rpm
